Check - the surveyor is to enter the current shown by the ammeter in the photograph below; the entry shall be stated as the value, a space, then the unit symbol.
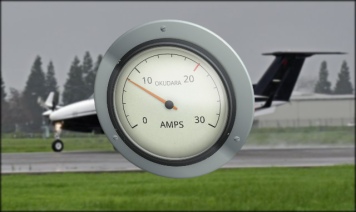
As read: 8 A
